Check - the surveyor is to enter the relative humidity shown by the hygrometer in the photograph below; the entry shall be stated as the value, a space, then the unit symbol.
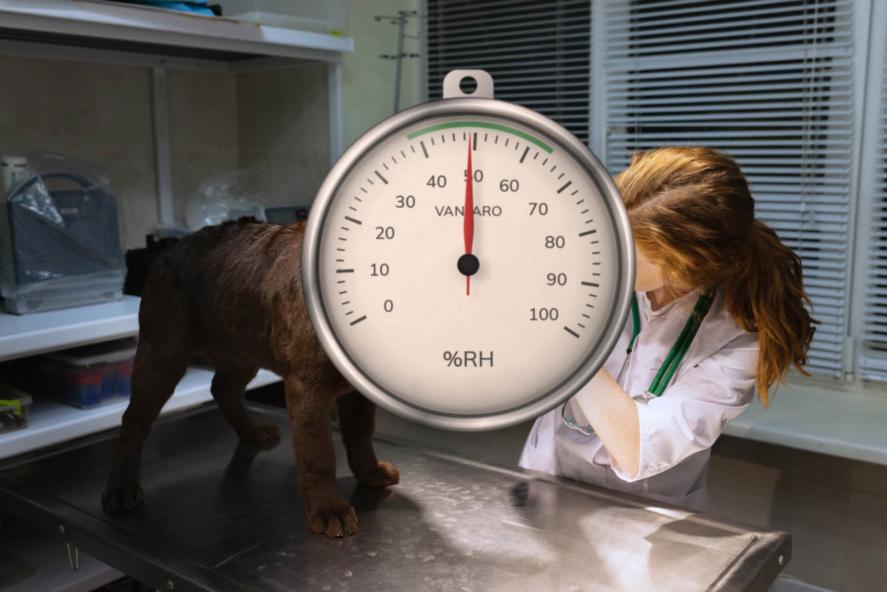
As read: 49 %
